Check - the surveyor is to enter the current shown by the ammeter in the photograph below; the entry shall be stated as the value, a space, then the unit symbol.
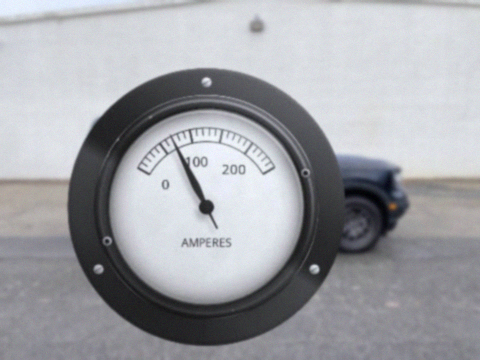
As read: 70 A
